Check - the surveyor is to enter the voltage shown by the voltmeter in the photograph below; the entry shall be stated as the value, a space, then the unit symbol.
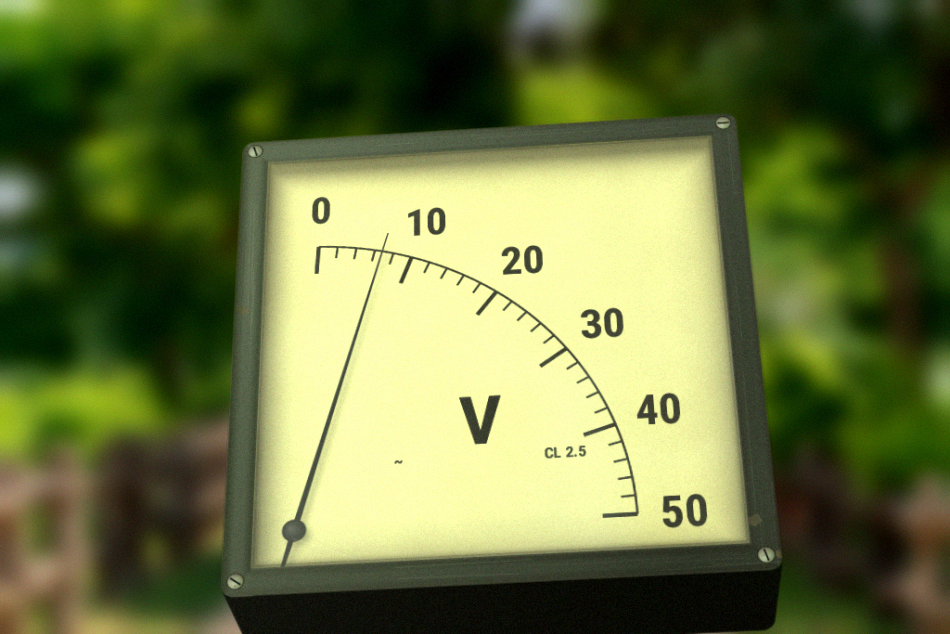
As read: 7 V
